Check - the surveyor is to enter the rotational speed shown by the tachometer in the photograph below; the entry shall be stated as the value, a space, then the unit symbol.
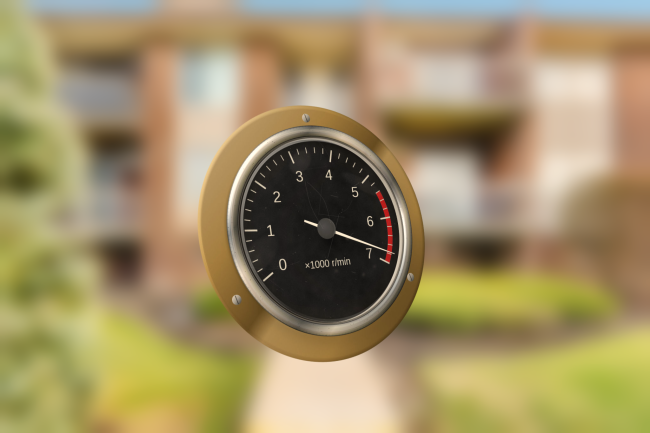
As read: 6800 rpm
